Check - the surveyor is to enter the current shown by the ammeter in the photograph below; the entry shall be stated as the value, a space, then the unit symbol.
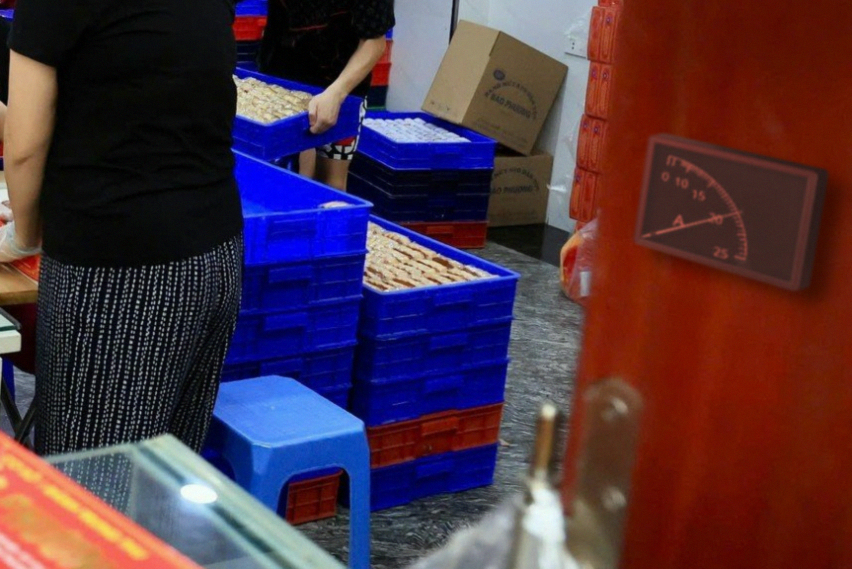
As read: 20 A
